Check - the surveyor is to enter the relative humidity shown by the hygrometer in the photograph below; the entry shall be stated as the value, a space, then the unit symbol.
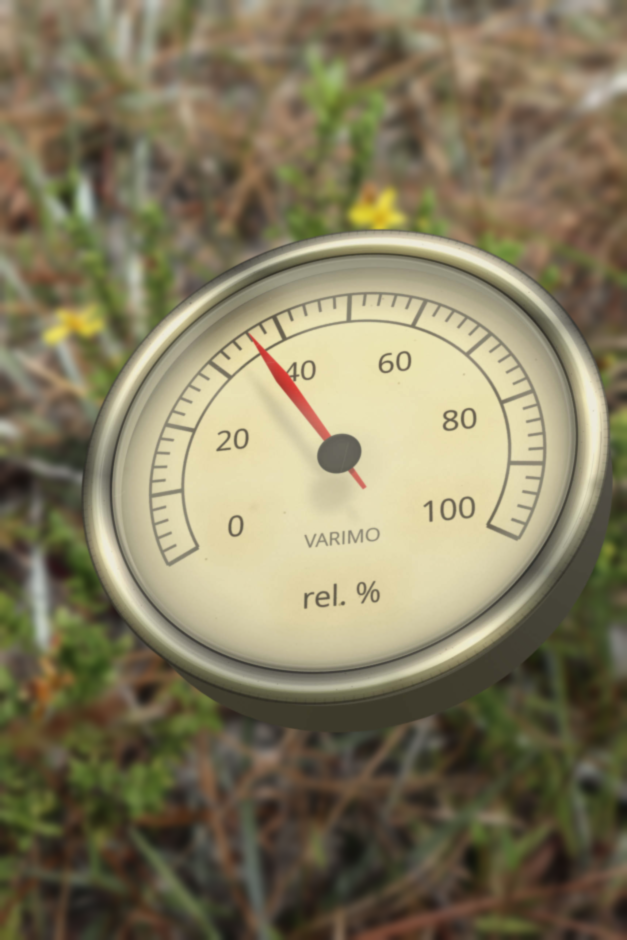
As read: 36 %
